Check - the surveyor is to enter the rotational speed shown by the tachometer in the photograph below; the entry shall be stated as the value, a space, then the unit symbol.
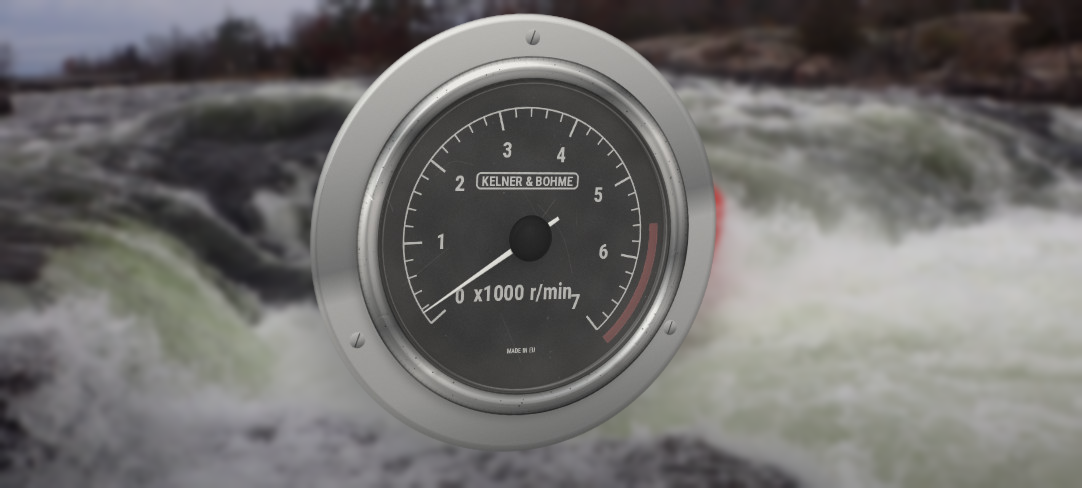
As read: 200 rpm
